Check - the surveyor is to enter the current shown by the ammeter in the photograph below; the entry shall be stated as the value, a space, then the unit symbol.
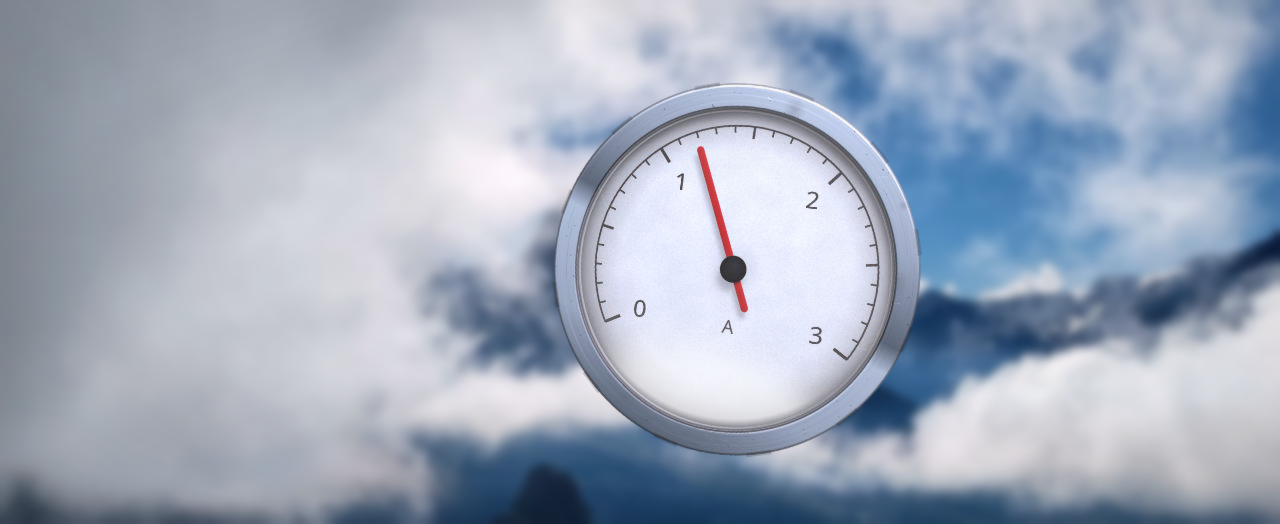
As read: 1.2 A
